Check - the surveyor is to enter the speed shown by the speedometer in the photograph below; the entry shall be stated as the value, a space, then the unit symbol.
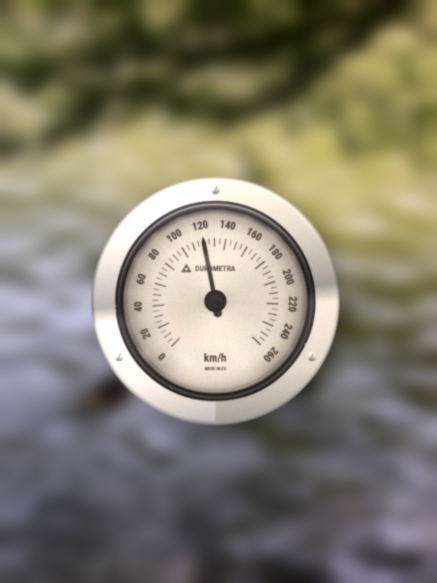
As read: 120 km/h
